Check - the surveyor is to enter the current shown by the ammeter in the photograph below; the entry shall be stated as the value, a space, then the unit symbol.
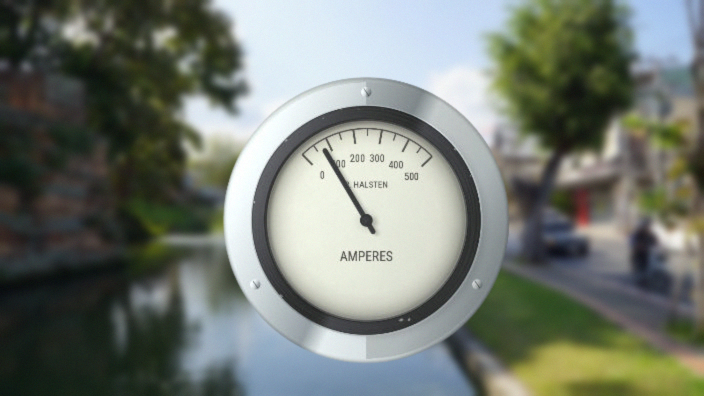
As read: 75 A
